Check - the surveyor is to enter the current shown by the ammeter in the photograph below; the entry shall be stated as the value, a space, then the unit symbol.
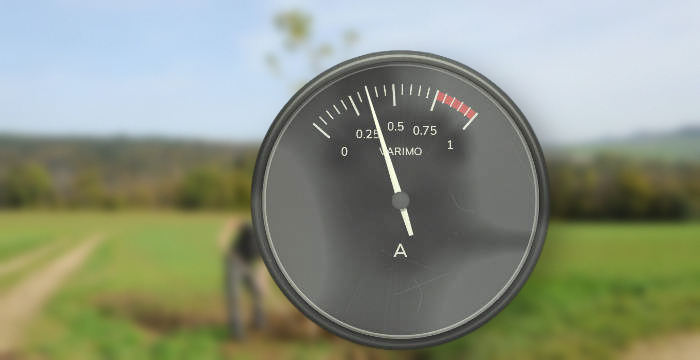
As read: 0.35 A
